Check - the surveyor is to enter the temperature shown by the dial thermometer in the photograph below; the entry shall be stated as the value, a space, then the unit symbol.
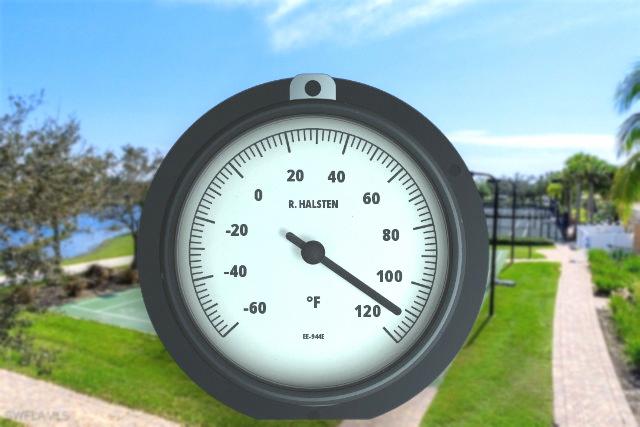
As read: 112 °F
